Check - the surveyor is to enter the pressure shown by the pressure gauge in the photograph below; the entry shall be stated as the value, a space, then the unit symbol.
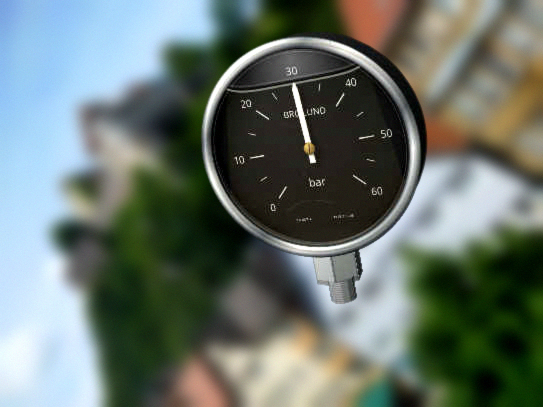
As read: 30 bar
